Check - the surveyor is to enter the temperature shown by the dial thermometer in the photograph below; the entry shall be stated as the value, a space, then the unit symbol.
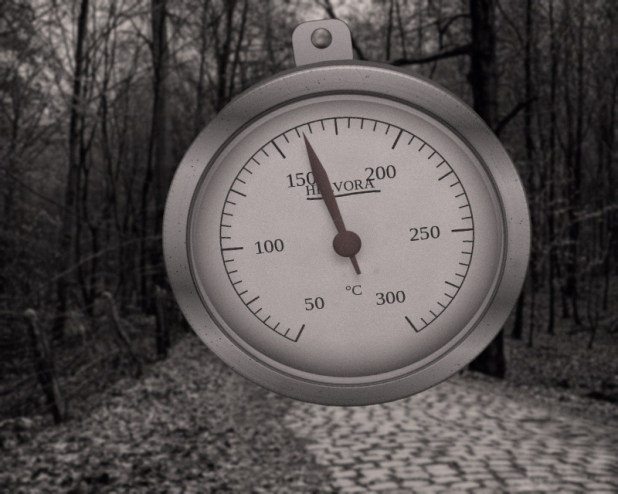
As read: 162.5 °C
